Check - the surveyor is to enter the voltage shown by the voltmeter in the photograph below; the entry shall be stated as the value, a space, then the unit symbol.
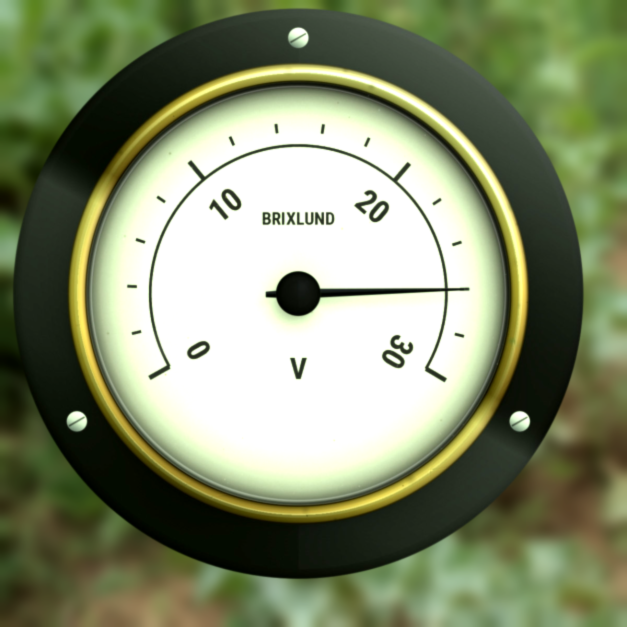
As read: 26 V
